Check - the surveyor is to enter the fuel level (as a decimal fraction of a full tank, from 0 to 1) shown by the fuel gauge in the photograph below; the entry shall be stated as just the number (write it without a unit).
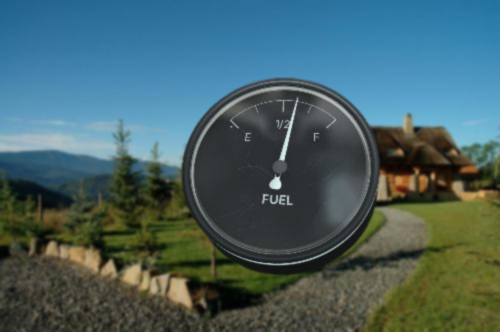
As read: 0.625
